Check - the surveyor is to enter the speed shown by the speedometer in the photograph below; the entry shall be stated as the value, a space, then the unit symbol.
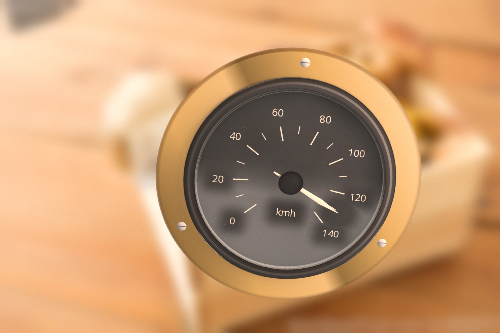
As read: 130 km/h
